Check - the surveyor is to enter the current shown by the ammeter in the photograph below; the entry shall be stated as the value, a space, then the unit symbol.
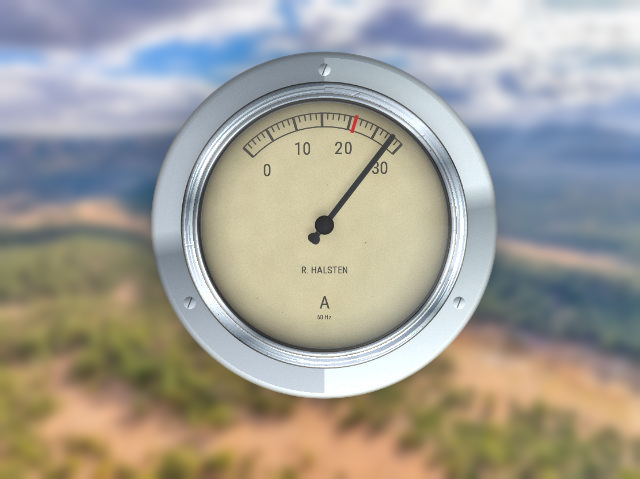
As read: 28 A
